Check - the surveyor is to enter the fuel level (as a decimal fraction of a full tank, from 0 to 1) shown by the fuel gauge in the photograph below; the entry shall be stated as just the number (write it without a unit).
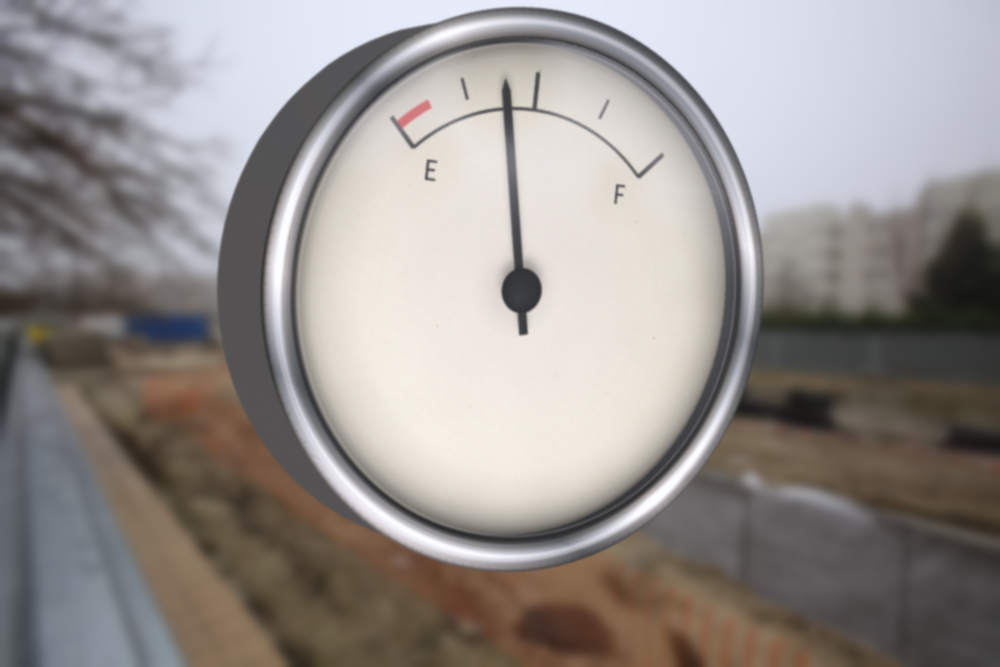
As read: 0.375
